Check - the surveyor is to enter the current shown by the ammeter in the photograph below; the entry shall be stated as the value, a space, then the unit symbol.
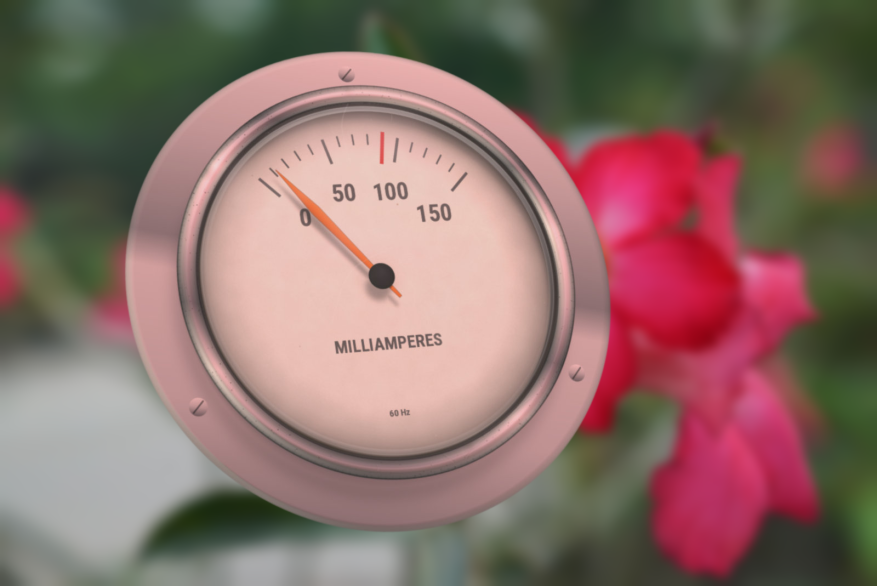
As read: 10 mA
